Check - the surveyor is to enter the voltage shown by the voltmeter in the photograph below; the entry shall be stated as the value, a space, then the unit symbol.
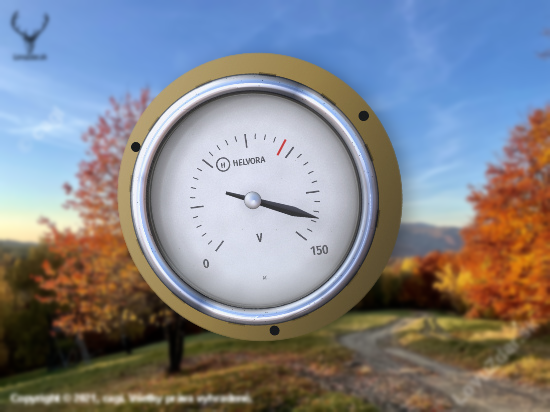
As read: 137.5 V
